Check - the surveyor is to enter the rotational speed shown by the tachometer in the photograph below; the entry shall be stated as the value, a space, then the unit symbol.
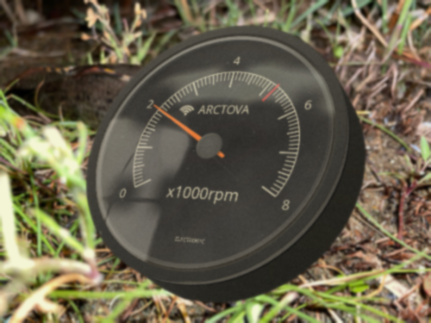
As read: 2000 rpm
